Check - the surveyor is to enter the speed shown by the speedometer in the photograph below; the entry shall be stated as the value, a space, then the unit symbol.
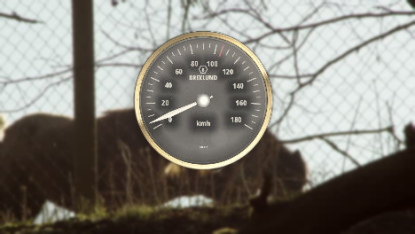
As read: 5 km/h
